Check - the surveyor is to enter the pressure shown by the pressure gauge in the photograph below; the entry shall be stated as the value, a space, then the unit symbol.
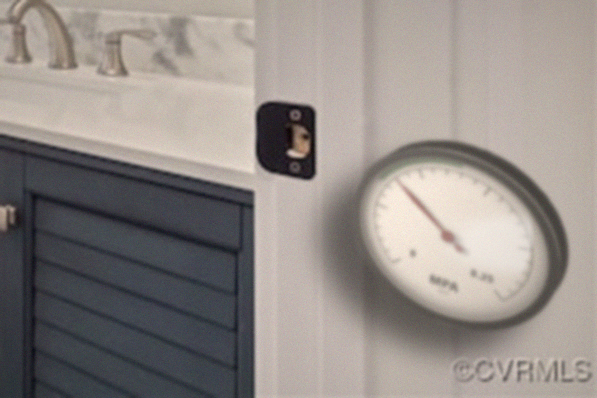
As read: 0.08 MPa
